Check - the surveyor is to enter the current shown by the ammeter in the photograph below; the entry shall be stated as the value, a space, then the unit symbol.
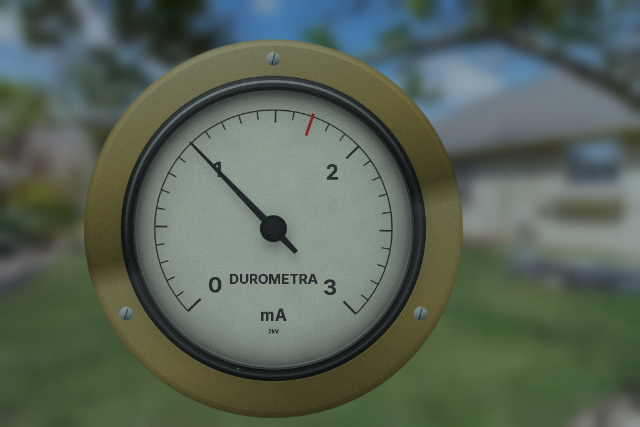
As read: 1 mA
